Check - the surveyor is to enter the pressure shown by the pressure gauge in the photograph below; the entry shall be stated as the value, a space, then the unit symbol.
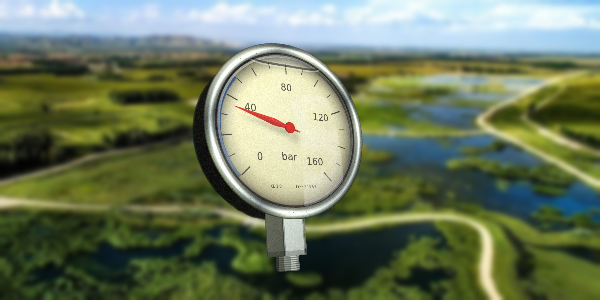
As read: 35 bar
